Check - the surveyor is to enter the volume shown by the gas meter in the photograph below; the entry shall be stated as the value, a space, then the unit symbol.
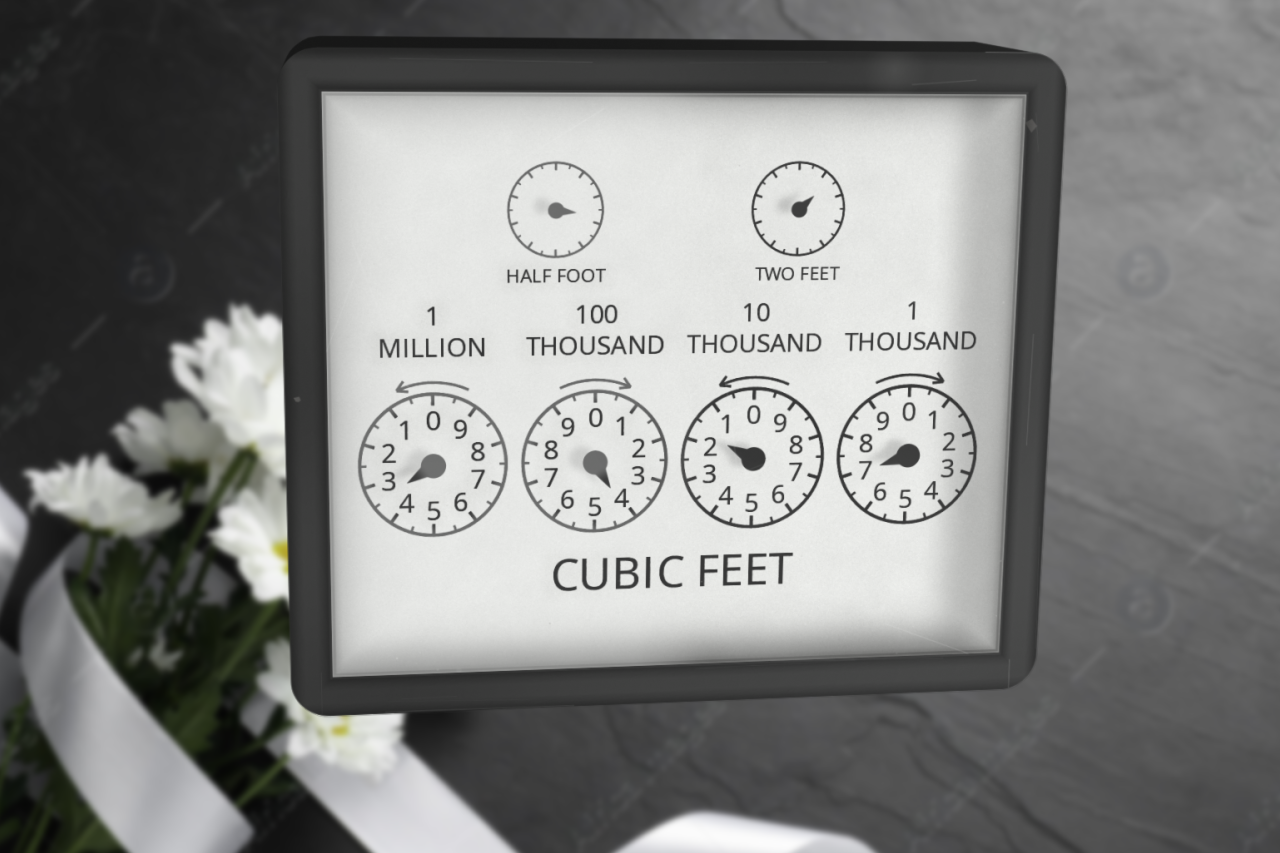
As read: 341700 ft³
